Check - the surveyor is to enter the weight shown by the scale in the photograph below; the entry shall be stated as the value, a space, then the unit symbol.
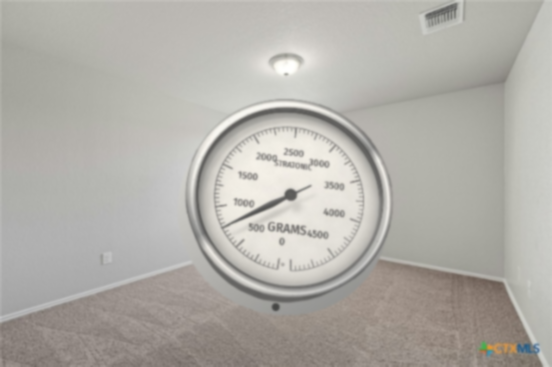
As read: 750 g
